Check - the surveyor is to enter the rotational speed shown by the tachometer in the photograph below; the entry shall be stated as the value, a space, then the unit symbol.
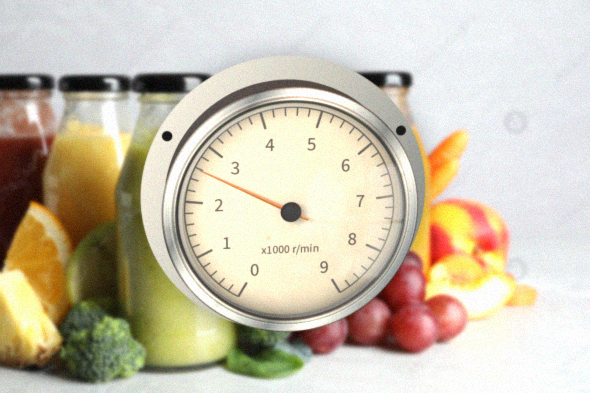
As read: 2600 rpm
